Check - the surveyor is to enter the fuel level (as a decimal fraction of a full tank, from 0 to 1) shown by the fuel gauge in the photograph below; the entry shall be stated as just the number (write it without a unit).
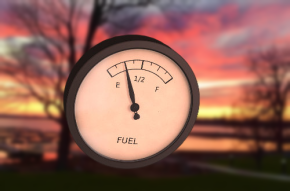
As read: 0.25
